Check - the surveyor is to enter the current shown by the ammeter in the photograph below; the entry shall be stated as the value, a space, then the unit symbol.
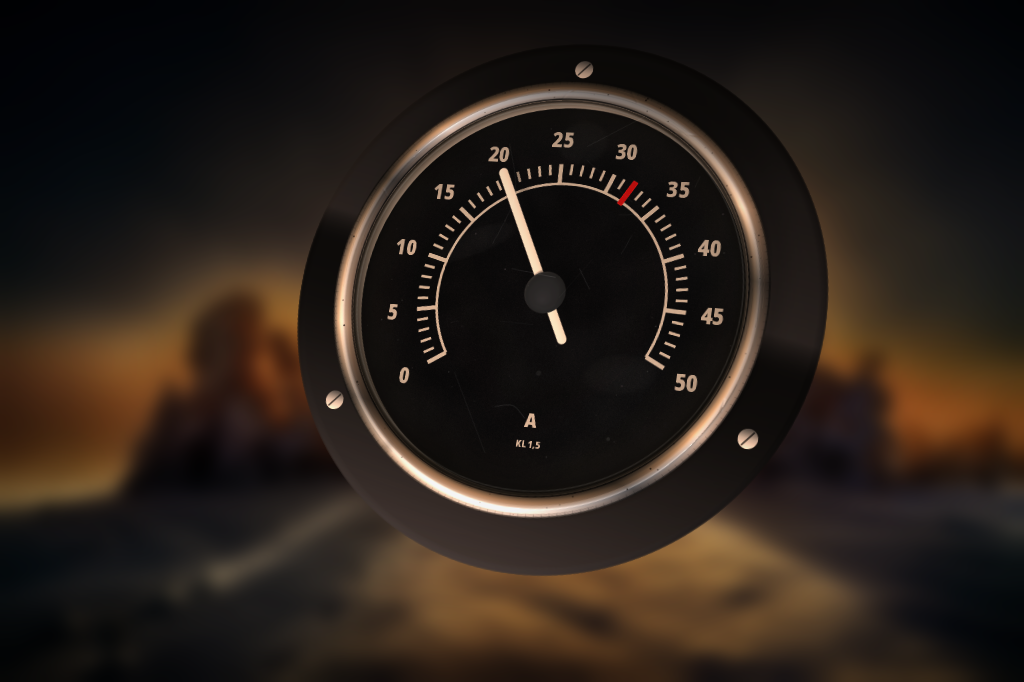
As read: 20 A
